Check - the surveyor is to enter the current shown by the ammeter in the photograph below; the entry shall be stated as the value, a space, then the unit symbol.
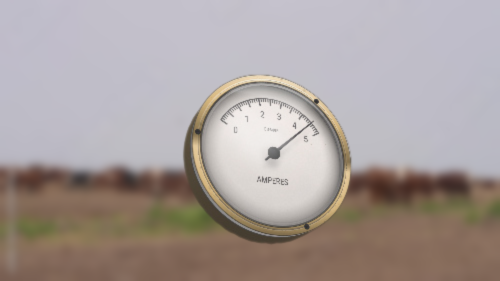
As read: 4.5 A
